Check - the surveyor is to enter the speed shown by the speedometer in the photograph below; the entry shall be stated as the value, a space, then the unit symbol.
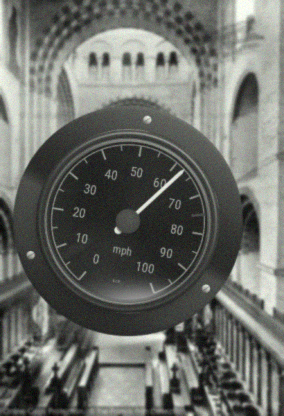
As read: 62.5 mph
